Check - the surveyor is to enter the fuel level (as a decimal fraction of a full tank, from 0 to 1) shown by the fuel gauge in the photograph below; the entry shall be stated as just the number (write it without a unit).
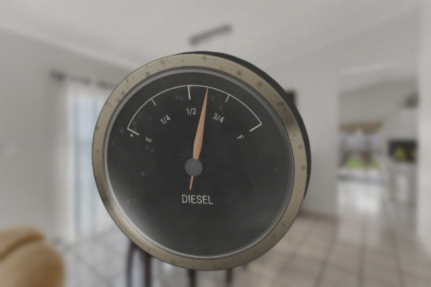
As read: 0.625
